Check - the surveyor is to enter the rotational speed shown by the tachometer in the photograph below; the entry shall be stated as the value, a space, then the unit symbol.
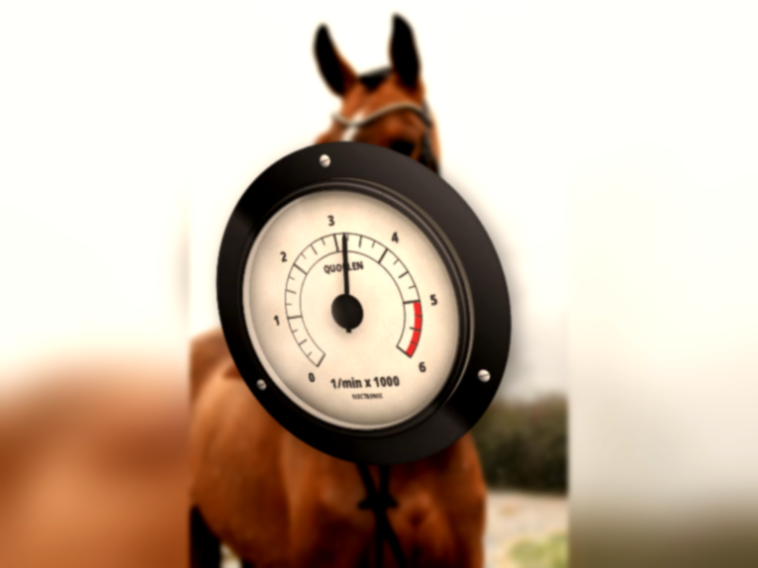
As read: 3250 rpm
